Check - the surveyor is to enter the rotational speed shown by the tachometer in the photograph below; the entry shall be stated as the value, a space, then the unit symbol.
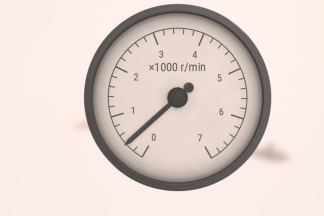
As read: 400 rpm
